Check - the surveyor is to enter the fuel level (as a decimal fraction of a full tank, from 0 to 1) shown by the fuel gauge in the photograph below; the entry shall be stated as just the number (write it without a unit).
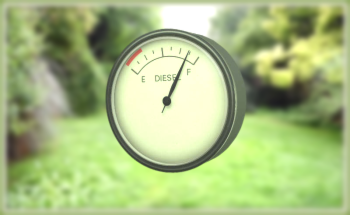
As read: 0.875
